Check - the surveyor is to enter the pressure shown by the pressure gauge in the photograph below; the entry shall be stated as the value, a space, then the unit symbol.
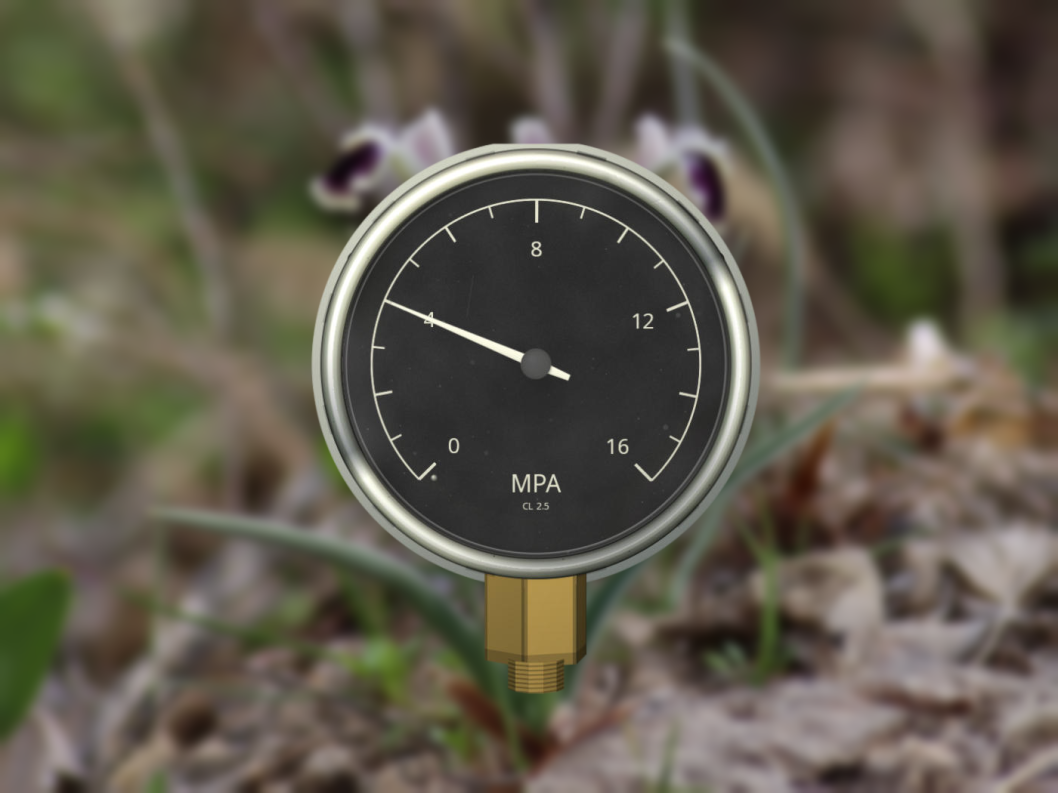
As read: 4 MPa
